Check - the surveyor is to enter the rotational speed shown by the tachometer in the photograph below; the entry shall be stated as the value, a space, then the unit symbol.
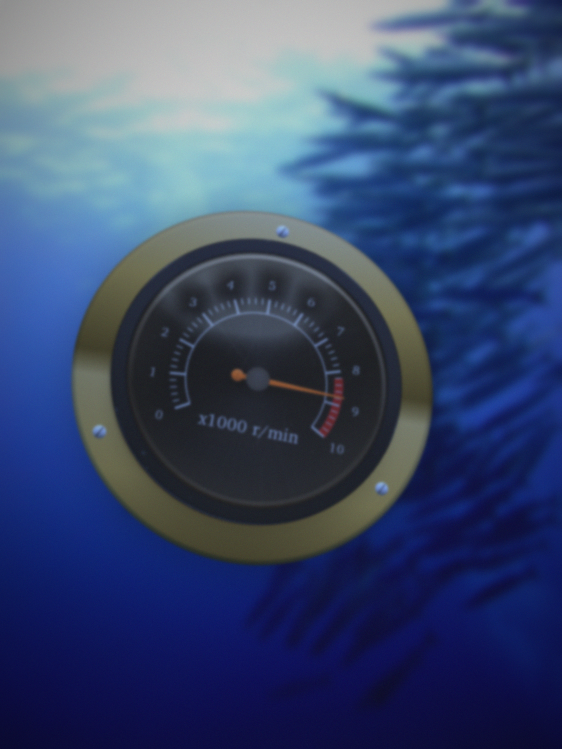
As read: 8800 rpm
